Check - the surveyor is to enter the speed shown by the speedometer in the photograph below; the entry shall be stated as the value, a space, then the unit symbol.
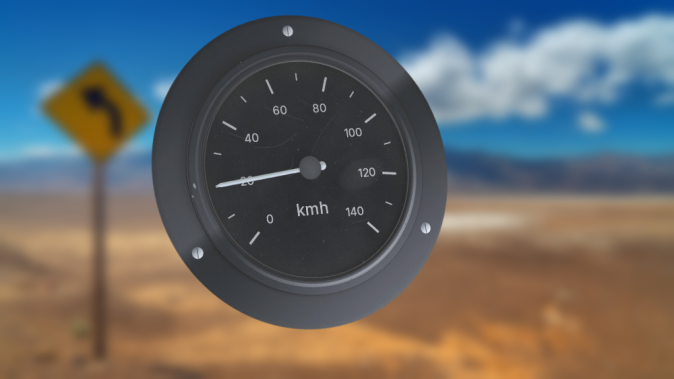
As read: 20 km/h
